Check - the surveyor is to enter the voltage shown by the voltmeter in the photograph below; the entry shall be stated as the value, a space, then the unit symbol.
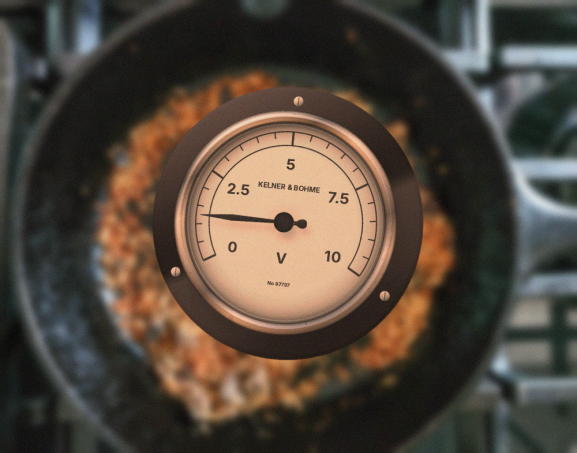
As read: 1.25 V
